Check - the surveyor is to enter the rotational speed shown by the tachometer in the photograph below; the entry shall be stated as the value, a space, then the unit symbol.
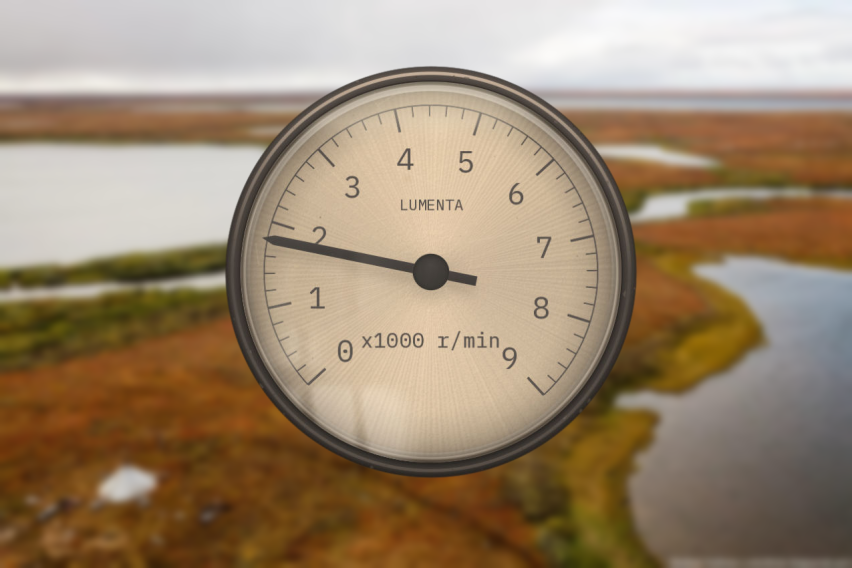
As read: 1800 rpm
